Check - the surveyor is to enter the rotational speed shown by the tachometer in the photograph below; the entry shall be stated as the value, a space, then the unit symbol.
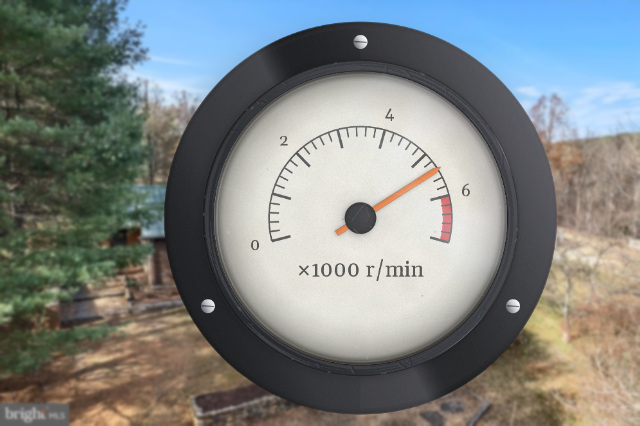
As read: 5400 rpm
